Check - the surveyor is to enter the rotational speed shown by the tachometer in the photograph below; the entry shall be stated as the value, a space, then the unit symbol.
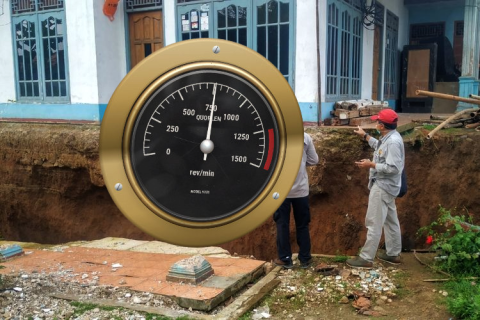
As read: 750 rpm
